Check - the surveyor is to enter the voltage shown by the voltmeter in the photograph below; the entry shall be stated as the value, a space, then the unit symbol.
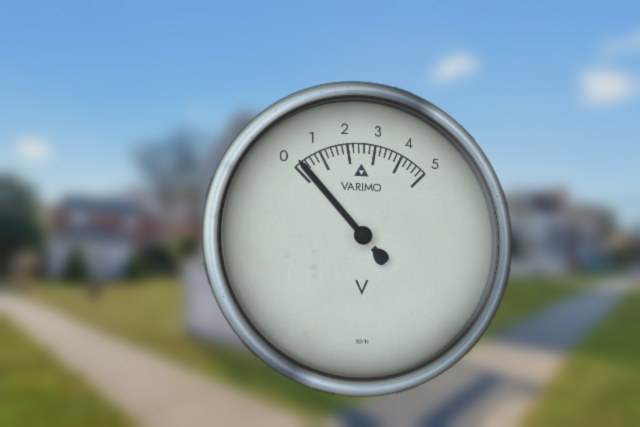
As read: 0.2 V
